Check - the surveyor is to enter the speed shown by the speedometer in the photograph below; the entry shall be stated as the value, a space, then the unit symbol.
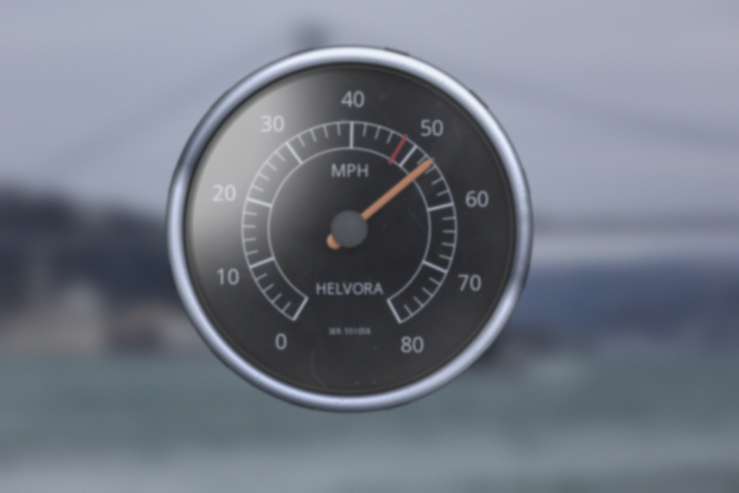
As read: 53 mph
